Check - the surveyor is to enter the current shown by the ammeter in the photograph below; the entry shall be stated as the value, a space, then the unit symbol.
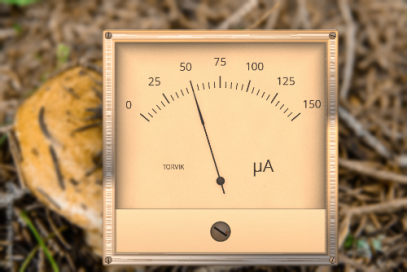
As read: 50 µA
